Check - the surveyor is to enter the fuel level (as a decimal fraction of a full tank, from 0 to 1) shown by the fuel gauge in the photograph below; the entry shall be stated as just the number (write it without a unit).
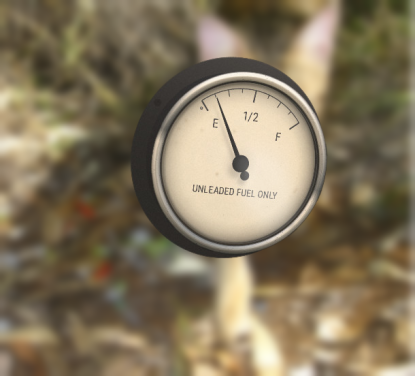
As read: 0.125
